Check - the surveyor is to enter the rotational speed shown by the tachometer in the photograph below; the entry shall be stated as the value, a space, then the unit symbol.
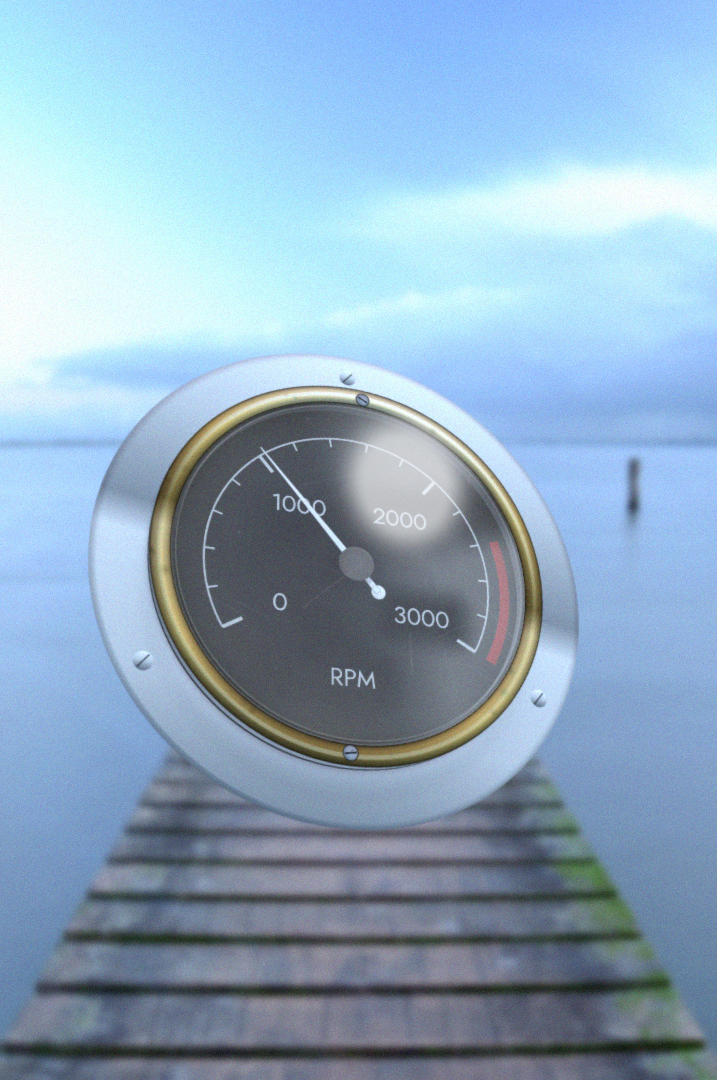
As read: 1000 rpm
